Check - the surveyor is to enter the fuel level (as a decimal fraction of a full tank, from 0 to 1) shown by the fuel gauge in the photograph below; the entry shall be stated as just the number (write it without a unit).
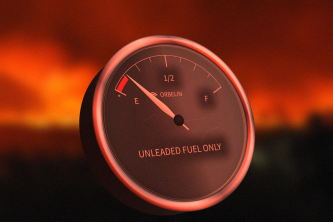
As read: 0.125
